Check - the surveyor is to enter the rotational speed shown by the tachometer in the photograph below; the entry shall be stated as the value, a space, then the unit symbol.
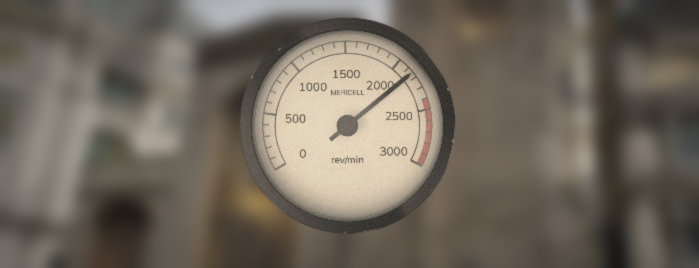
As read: 2150 rpm
